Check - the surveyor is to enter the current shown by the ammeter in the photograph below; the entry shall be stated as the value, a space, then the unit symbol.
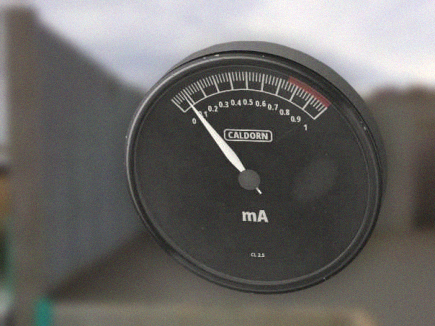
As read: 0.1 mA
